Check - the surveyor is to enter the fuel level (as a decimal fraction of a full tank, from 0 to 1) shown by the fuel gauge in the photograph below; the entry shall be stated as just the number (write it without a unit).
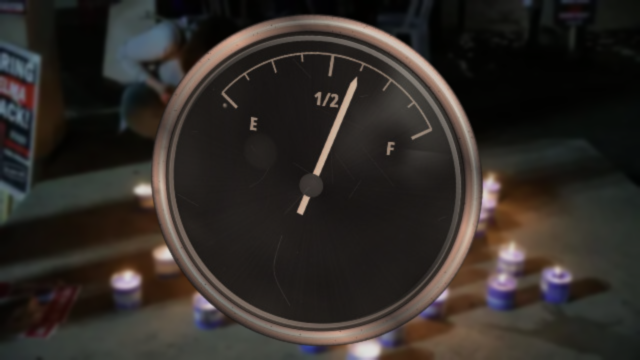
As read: 0.625
